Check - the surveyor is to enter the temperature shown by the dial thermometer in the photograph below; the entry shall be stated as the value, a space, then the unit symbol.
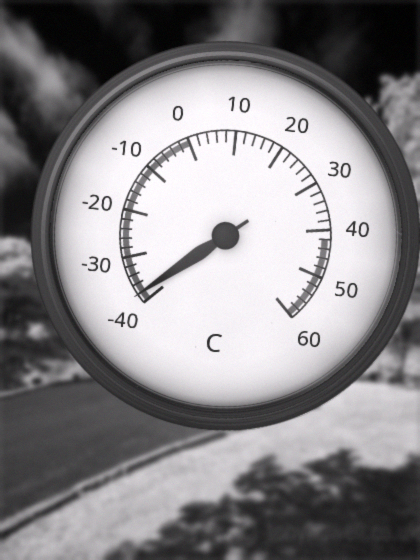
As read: -38 °C
